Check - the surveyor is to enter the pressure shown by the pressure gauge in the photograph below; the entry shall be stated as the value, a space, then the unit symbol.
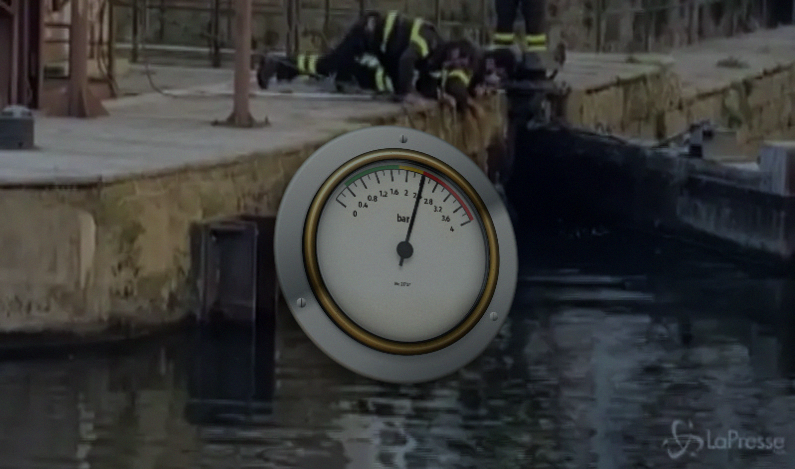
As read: 2.4 bar
